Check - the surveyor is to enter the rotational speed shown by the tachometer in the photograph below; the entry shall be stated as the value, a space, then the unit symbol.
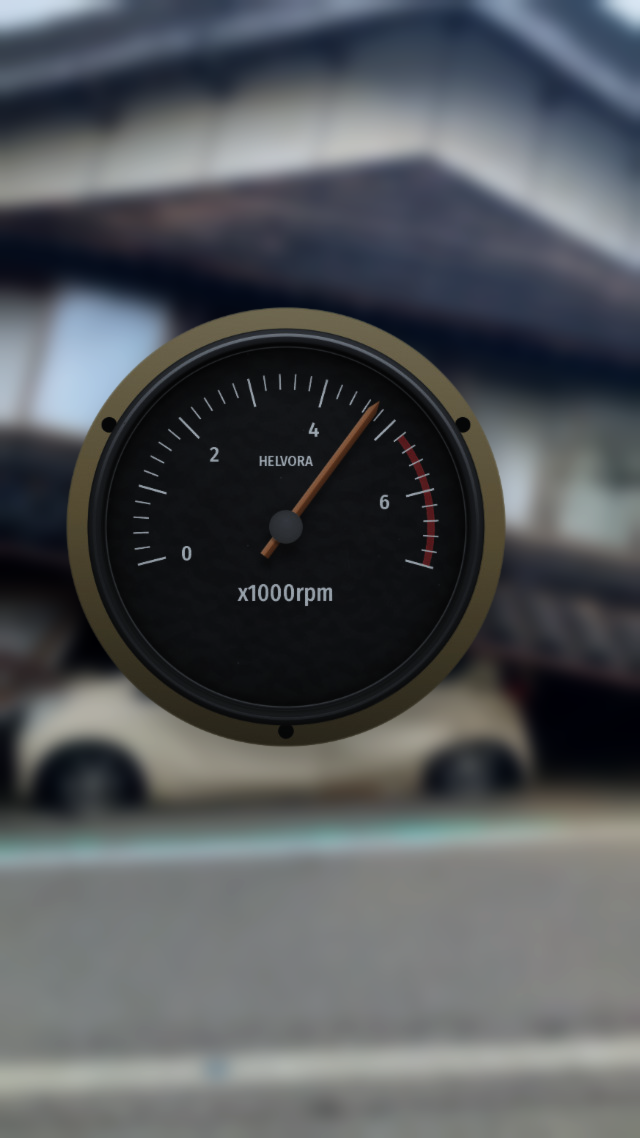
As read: 4700 rpm
